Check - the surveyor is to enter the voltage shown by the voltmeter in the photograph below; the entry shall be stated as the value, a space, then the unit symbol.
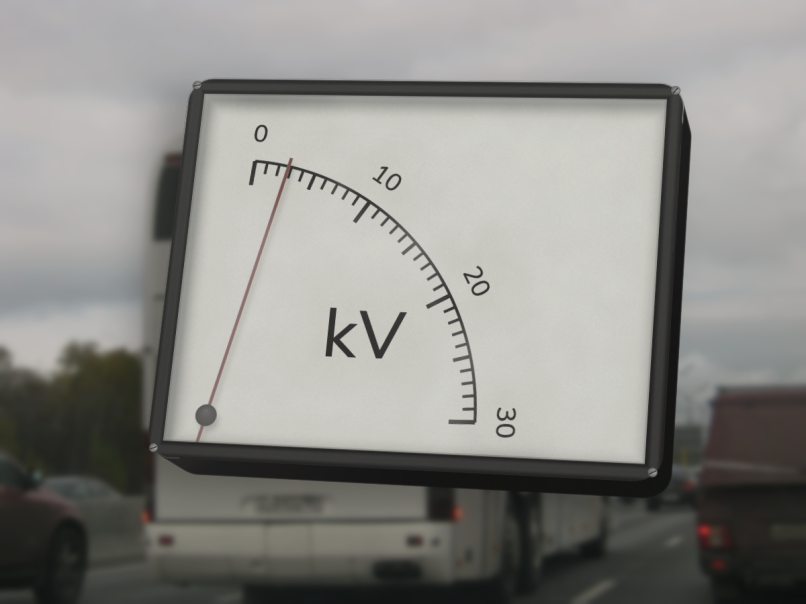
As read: 3 kV
